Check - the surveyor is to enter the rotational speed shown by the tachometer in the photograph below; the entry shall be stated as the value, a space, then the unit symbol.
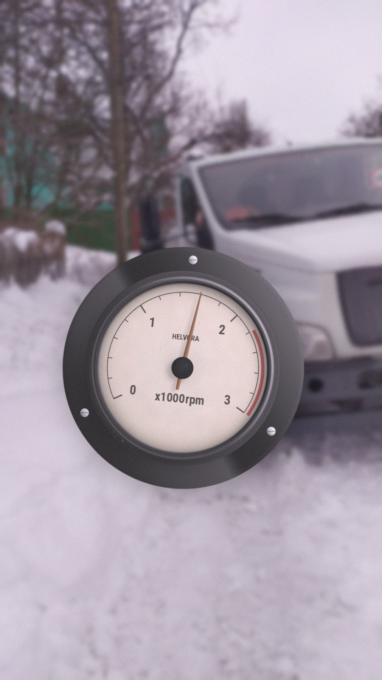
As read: 1600 rpm
